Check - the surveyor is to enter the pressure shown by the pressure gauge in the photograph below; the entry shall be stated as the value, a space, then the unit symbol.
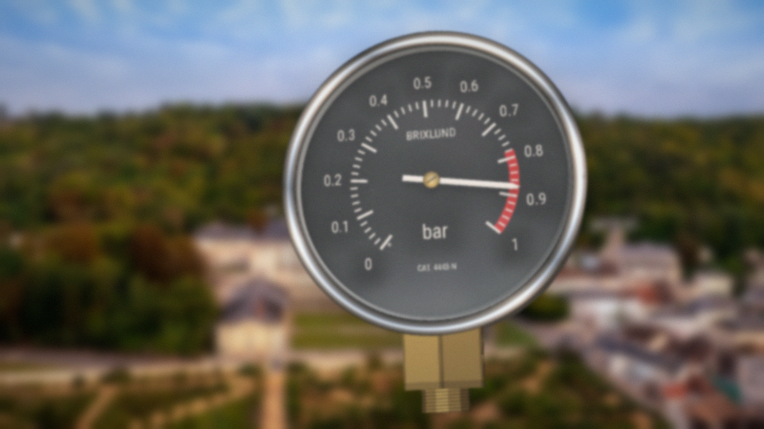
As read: 0.88 bar
